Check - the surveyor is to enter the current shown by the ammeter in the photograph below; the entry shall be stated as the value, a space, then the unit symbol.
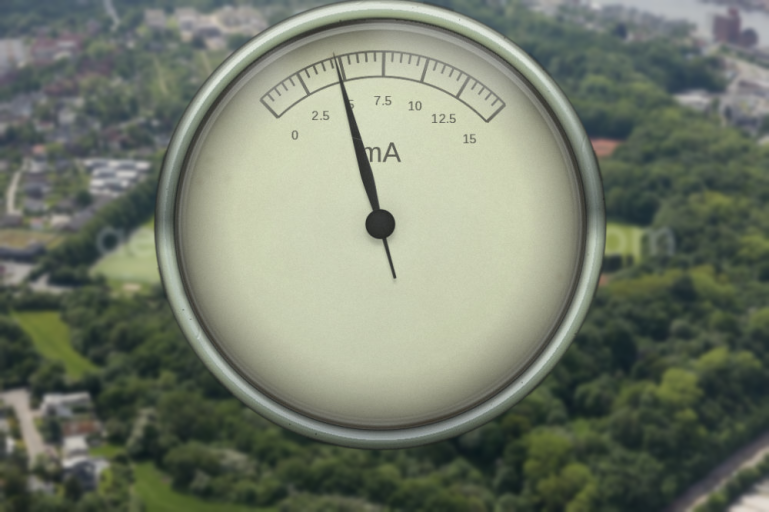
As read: 4.75 mA
